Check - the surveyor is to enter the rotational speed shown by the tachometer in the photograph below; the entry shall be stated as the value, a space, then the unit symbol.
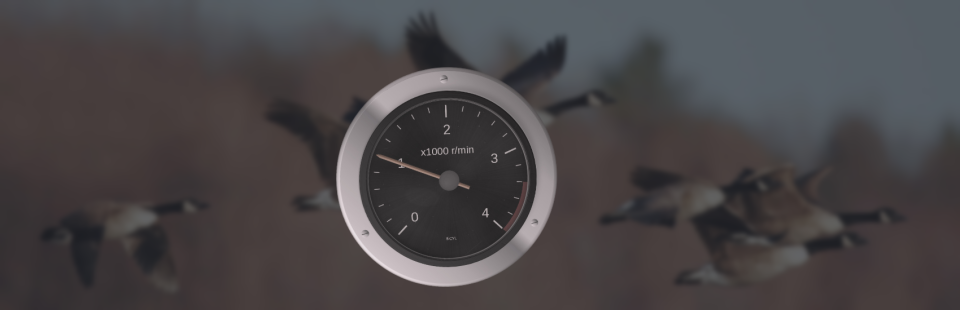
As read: 1000 rpm
